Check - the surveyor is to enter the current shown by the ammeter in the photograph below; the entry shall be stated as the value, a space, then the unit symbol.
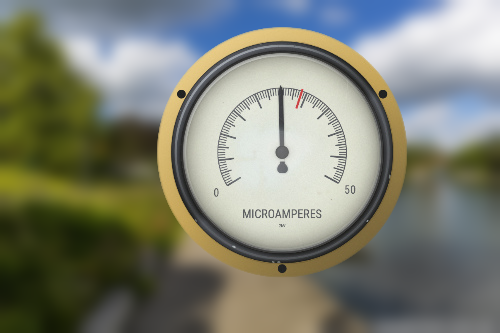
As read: 25 µA
